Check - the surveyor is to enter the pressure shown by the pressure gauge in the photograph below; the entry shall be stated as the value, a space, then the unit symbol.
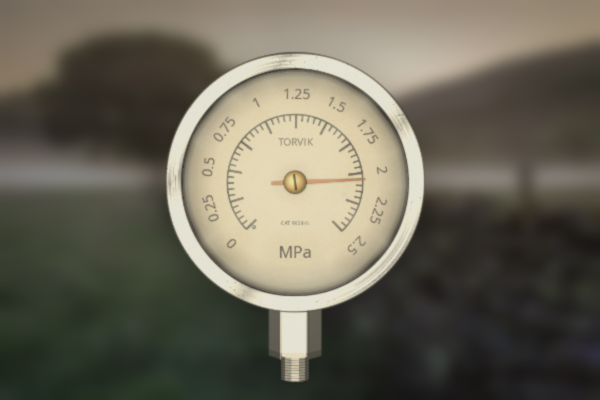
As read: 2.05 MPa
